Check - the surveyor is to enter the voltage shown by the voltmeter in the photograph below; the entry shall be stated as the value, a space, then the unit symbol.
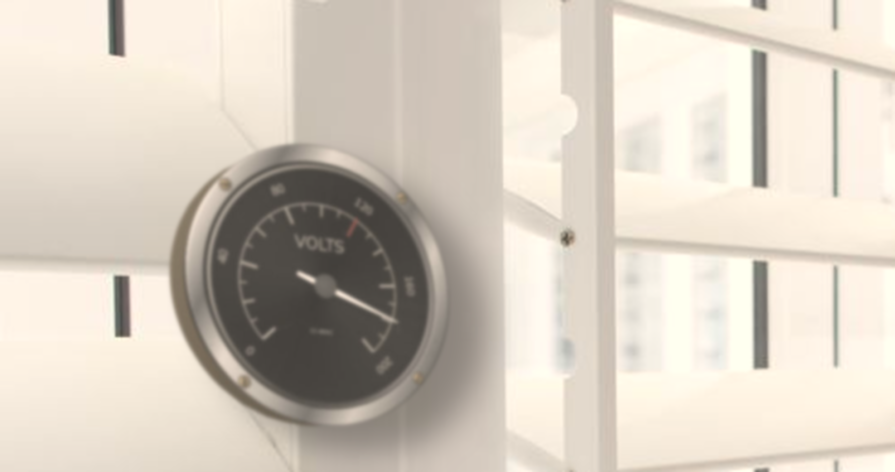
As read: 180 V
